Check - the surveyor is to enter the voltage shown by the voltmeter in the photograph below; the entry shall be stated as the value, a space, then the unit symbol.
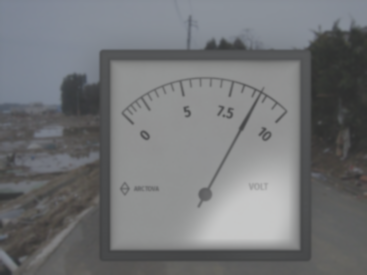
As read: 8.75 V
